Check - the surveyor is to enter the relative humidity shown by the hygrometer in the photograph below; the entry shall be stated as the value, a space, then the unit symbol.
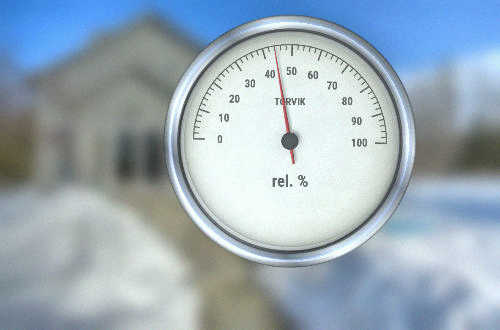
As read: 44 %
